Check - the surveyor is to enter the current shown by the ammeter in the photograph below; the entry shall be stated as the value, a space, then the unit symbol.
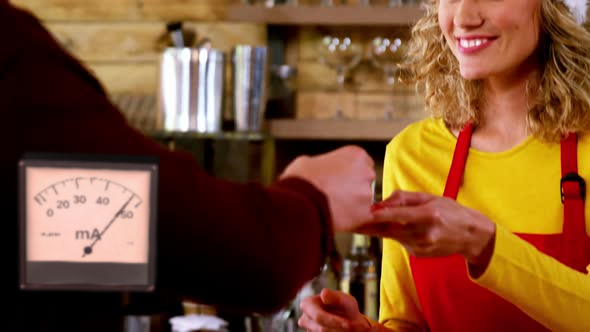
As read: 47.5 mA
